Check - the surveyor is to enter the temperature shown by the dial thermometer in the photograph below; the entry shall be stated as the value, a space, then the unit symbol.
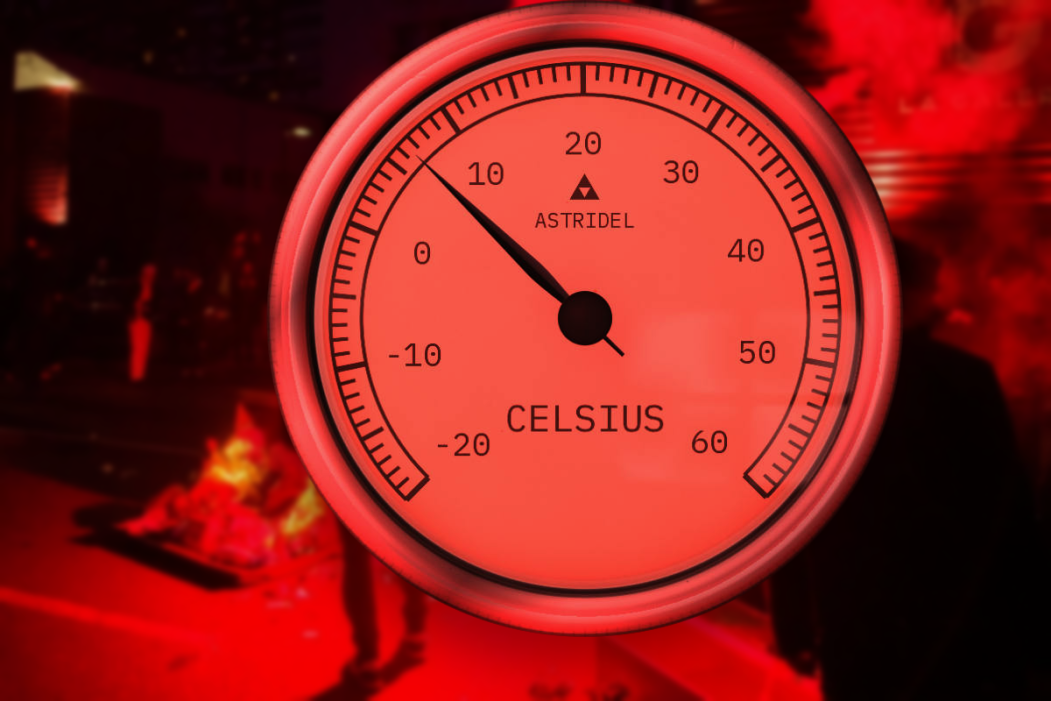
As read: 6.5 °C
